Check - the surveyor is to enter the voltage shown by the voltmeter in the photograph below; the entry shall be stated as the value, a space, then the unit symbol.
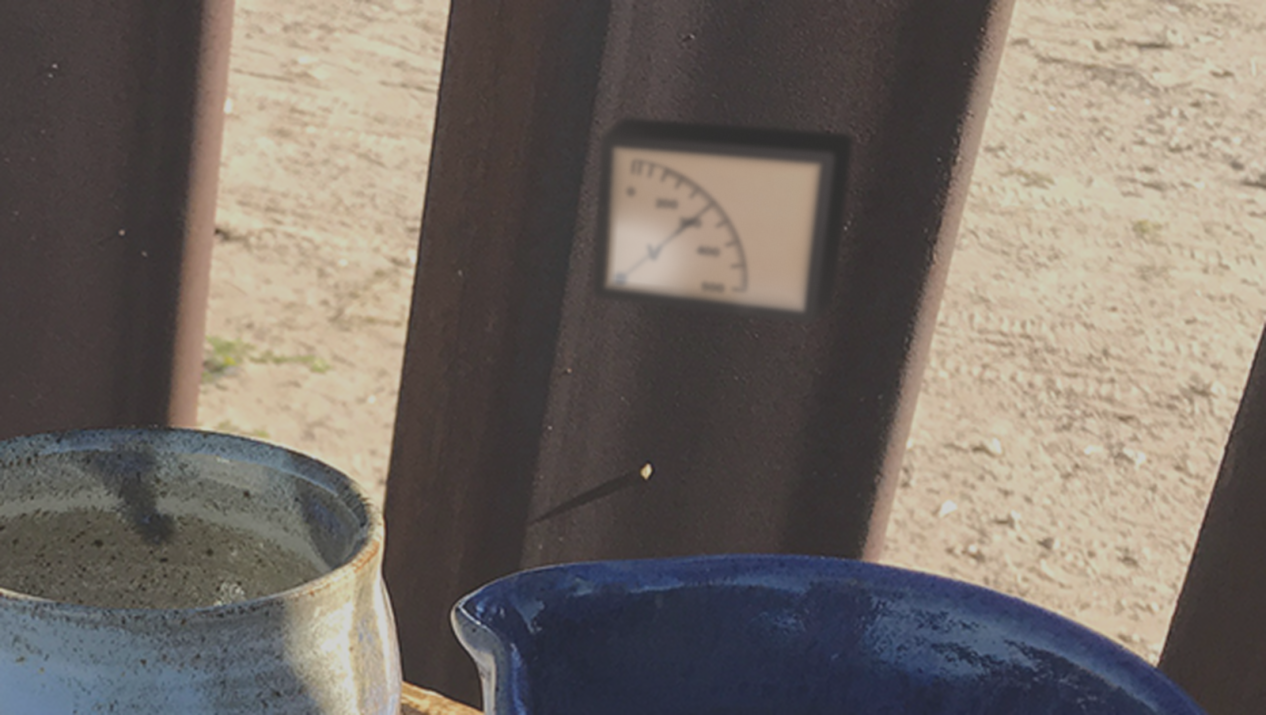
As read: 300 V
